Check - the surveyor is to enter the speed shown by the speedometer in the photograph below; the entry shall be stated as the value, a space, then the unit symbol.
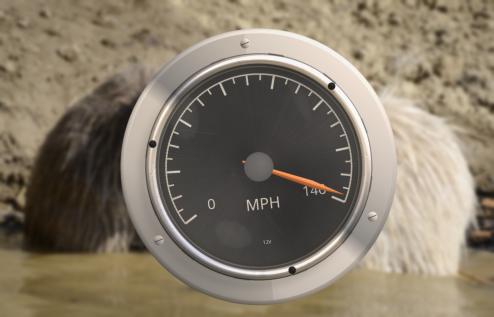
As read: 137.5 mph
